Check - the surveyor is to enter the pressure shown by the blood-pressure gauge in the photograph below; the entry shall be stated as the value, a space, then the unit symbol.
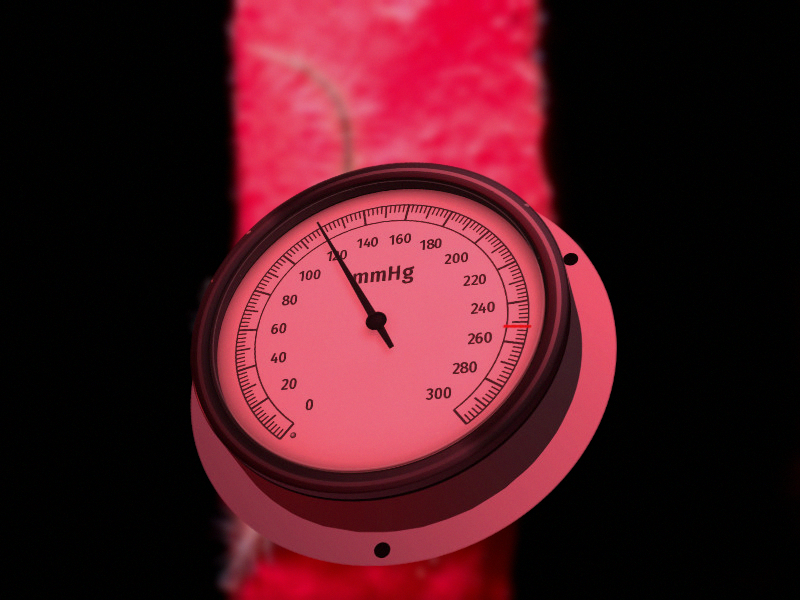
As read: 120 mmHg
